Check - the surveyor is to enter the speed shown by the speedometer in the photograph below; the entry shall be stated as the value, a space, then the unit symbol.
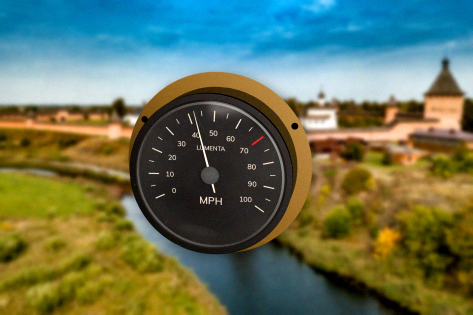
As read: 42.5 mph
